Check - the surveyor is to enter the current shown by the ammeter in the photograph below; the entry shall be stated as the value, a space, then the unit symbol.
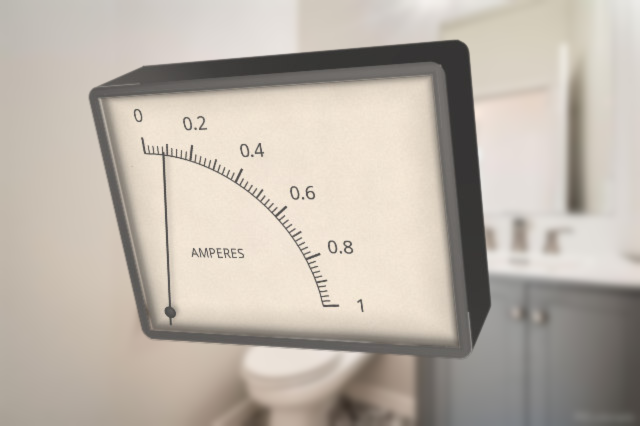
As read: 0.1 A
